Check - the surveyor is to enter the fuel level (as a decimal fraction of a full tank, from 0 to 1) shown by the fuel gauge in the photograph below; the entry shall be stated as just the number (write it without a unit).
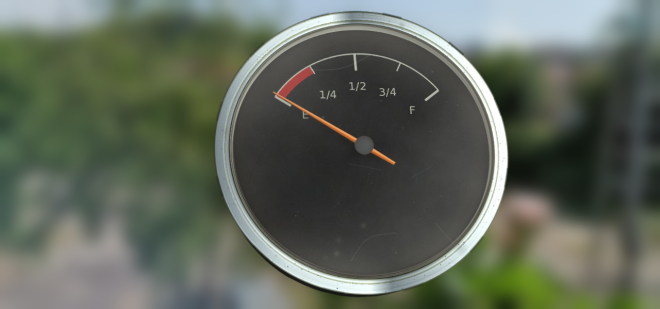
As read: 0
